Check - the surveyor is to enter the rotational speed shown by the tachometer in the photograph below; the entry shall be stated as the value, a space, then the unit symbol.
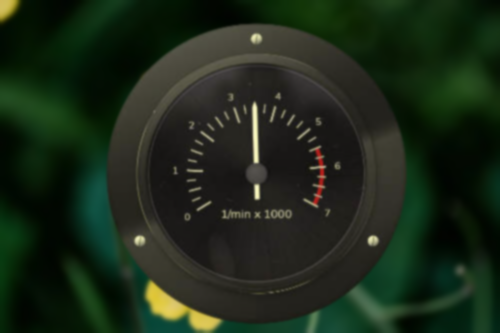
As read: 3500 rpm
